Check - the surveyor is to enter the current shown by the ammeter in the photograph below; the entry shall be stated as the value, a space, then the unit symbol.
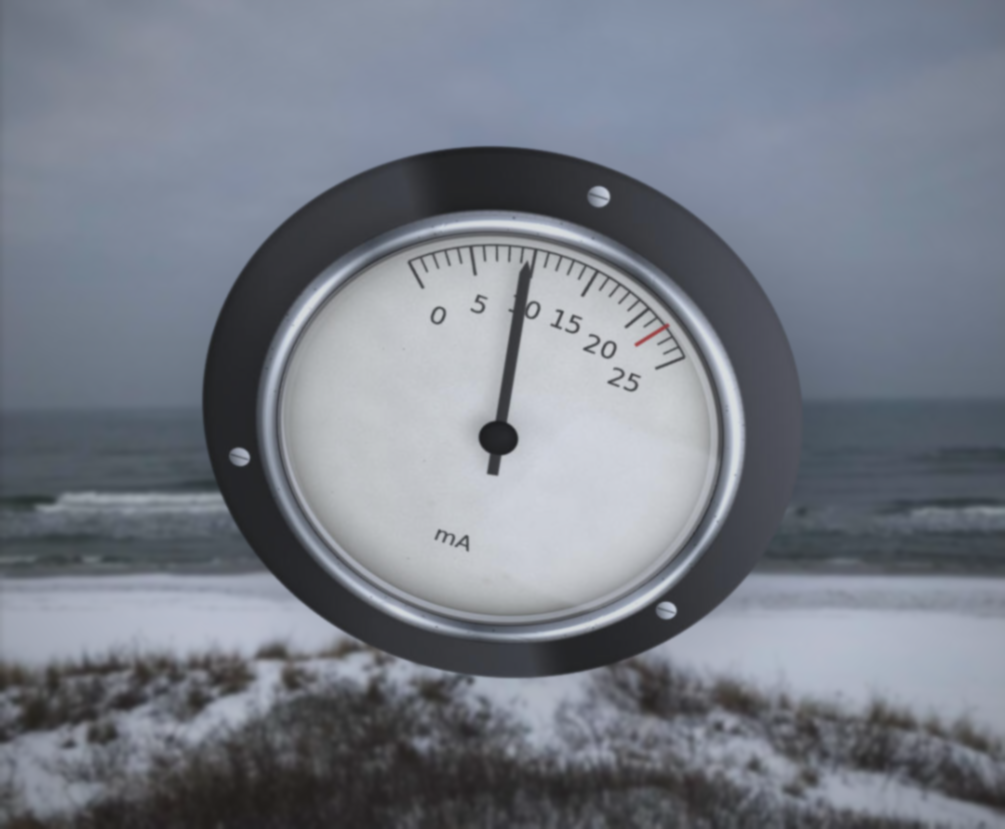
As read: 9.5 mA
